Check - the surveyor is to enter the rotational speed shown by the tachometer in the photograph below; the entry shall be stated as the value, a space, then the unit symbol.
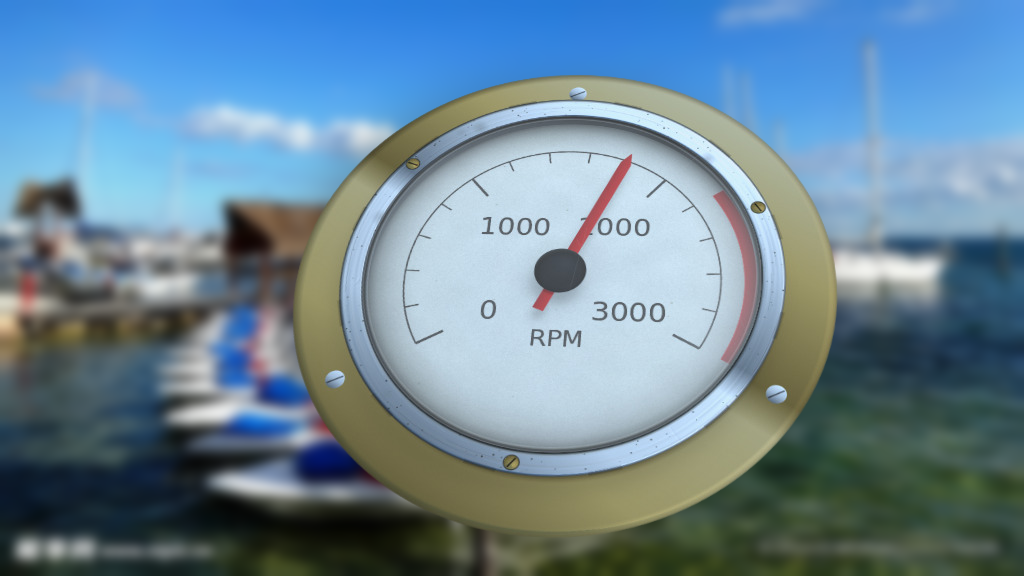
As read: 1800 rpm
